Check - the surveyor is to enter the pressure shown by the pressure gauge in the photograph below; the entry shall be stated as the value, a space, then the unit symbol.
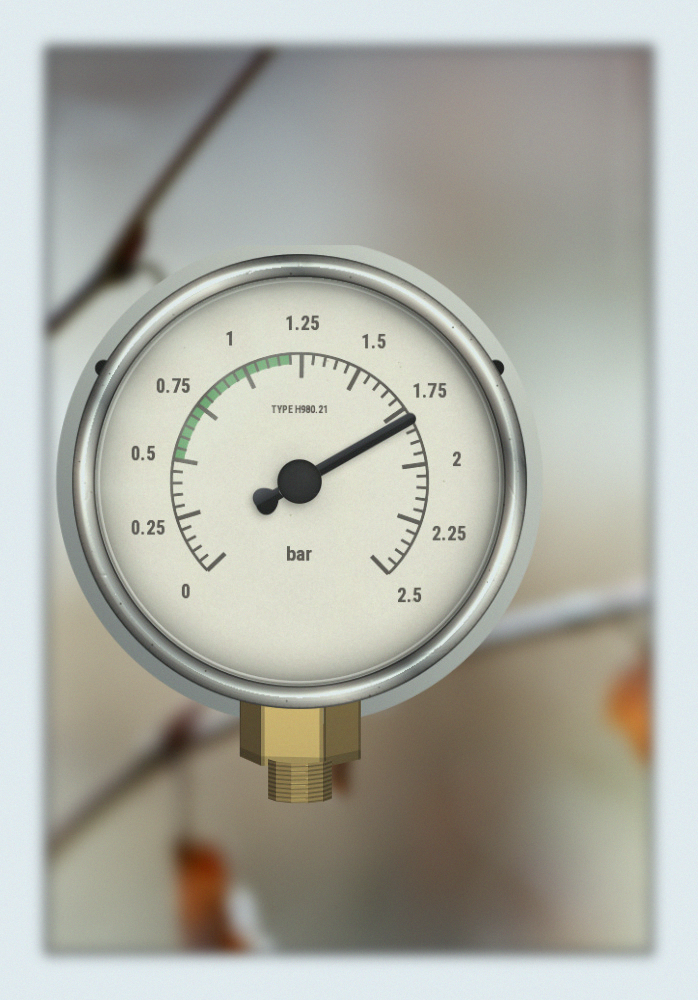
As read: 1.8 bar
